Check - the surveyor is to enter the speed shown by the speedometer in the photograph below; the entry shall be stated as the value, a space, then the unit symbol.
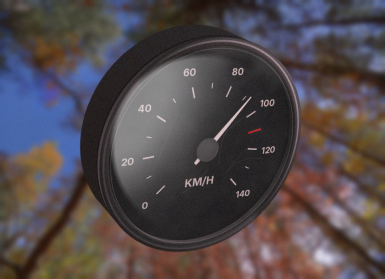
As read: 90 km/h
